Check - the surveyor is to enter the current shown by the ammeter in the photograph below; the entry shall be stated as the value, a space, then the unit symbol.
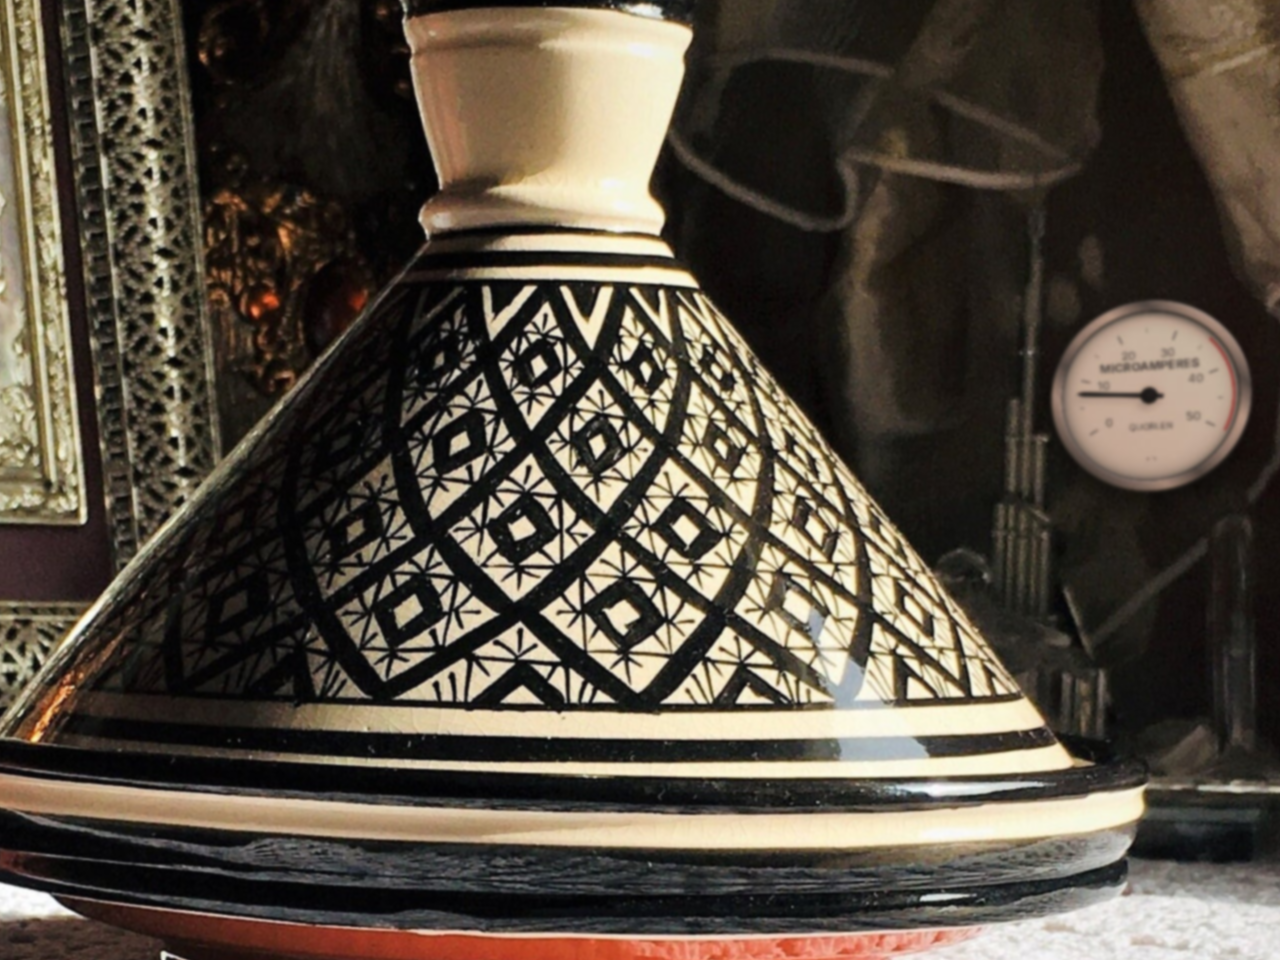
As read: 7.5 µA
